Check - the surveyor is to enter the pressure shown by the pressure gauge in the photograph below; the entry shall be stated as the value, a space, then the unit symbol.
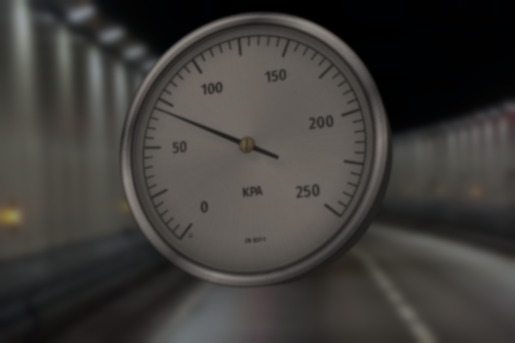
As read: 70 kPa
